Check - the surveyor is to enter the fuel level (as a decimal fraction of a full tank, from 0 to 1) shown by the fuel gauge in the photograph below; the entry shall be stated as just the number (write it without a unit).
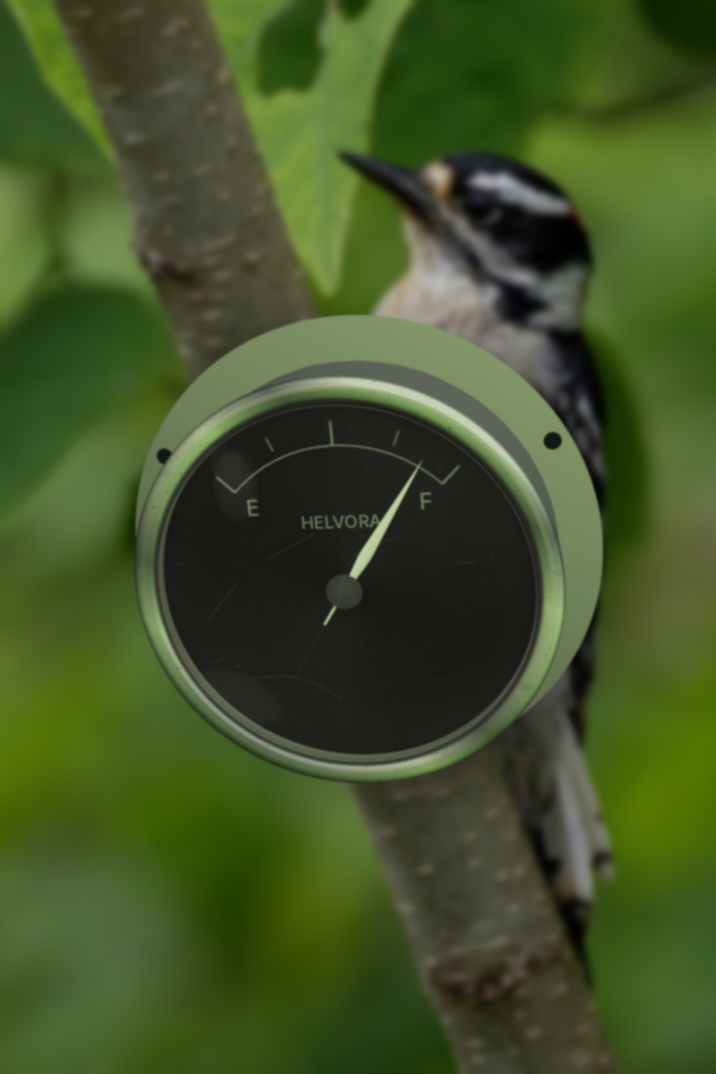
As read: 0.875
